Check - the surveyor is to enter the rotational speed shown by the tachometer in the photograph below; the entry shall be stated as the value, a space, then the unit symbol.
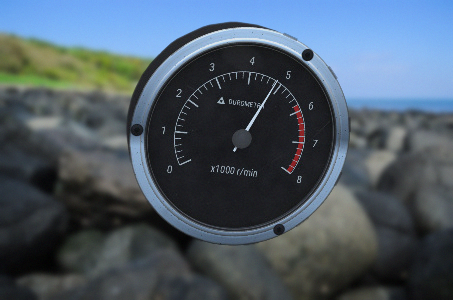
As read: 4800 rpm
